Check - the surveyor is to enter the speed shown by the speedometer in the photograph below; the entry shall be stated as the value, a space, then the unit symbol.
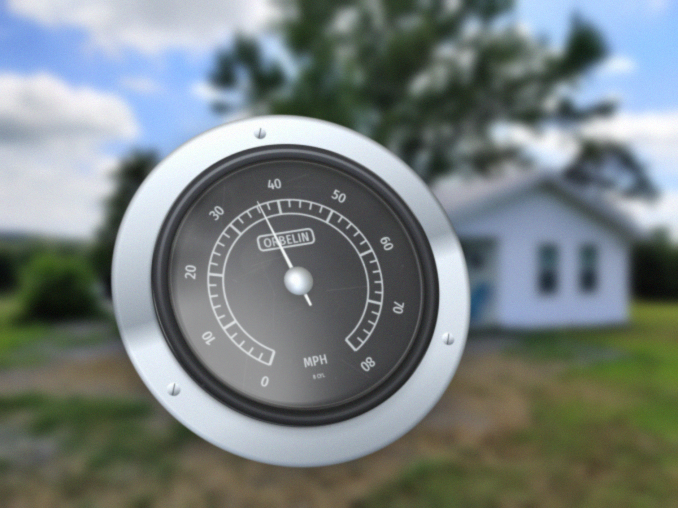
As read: 36 mph
